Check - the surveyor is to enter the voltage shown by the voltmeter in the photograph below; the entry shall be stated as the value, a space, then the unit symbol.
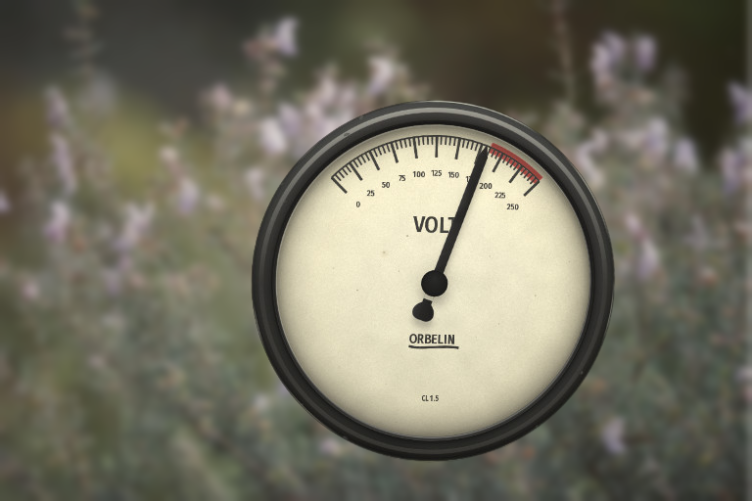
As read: 180 V
